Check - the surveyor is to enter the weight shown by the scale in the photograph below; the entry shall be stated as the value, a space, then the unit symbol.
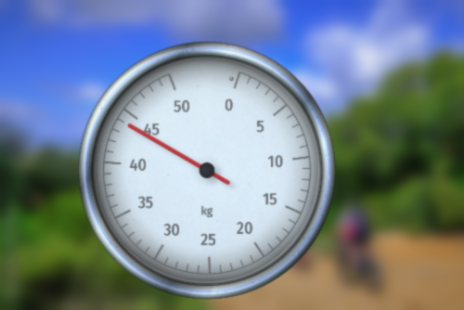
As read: 44 kg
